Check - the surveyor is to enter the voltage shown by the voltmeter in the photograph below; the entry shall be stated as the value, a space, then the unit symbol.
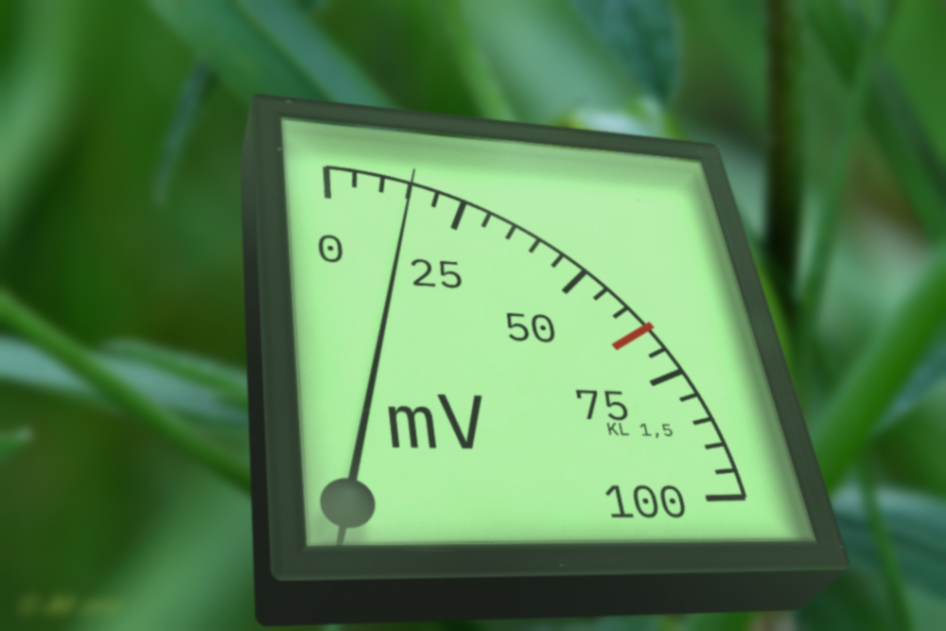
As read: 15 mV
